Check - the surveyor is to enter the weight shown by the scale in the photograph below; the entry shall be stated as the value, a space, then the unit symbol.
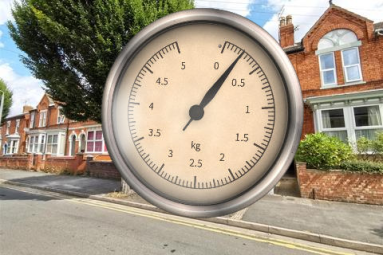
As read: 0.25 kg
